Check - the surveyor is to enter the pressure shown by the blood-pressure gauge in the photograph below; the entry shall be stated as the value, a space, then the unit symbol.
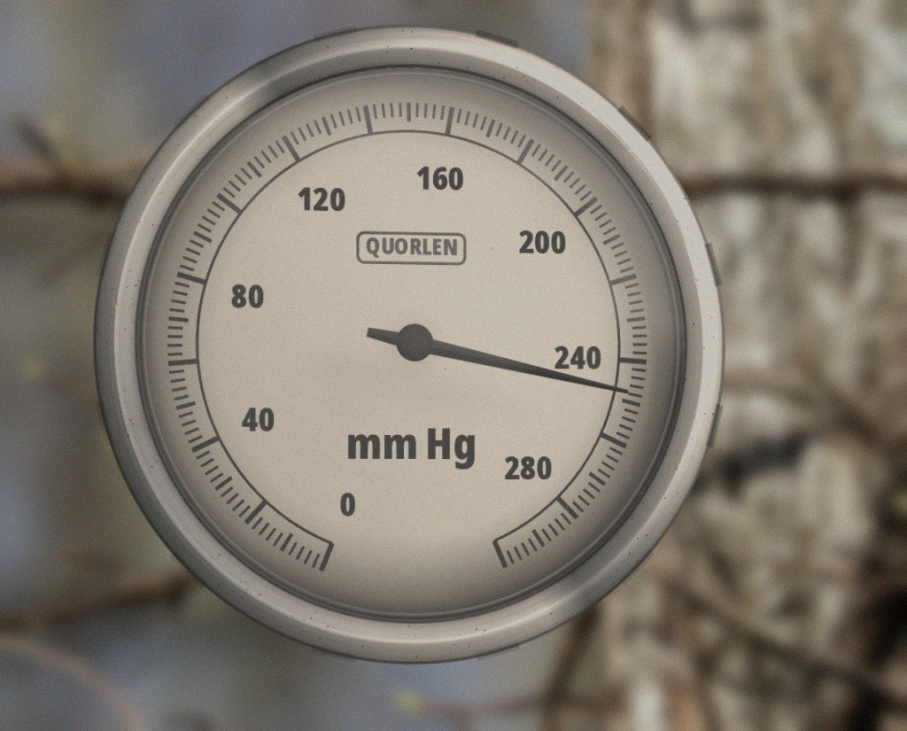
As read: 248 mmHg
